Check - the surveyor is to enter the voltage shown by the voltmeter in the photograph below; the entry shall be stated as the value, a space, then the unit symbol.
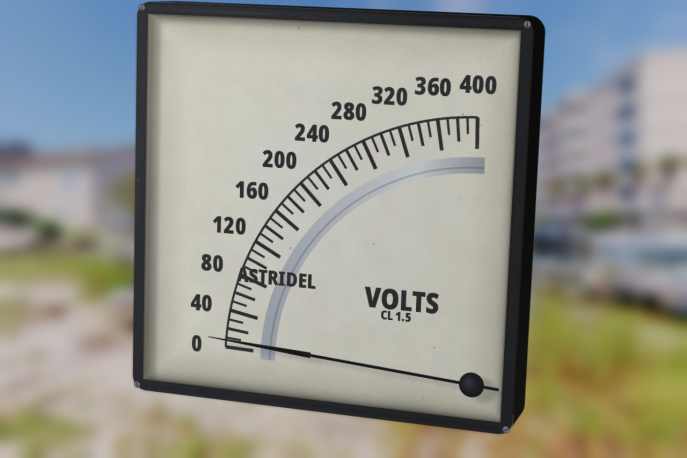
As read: 10 V
